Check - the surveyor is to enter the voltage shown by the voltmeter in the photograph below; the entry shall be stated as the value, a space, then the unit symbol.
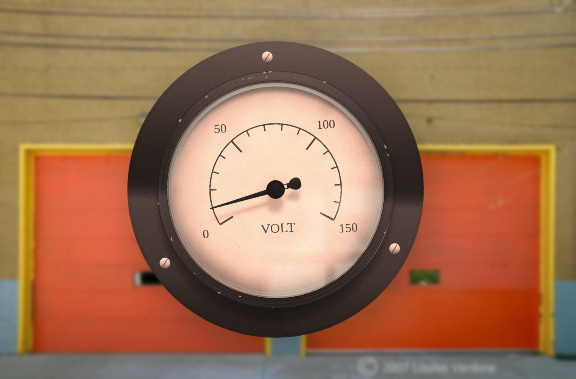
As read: 10 V
